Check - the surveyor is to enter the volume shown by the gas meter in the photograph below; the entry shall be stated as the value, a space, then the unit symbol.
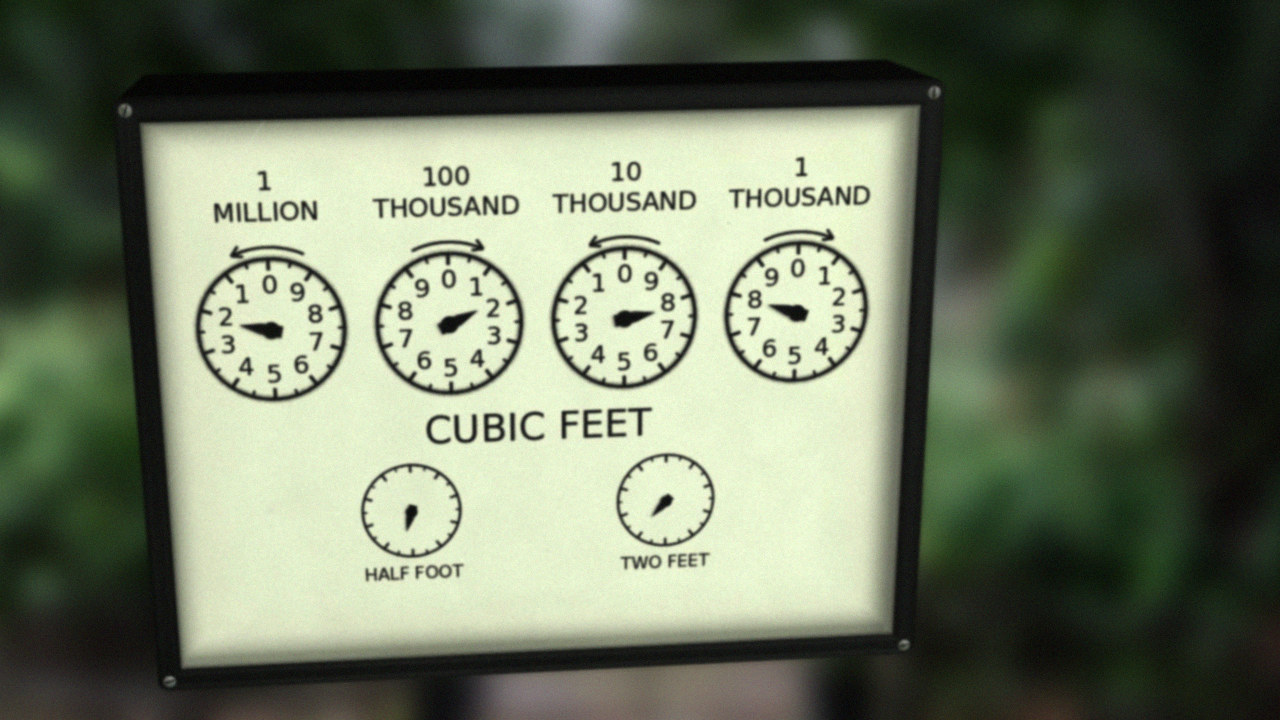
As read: 217800 ft³
